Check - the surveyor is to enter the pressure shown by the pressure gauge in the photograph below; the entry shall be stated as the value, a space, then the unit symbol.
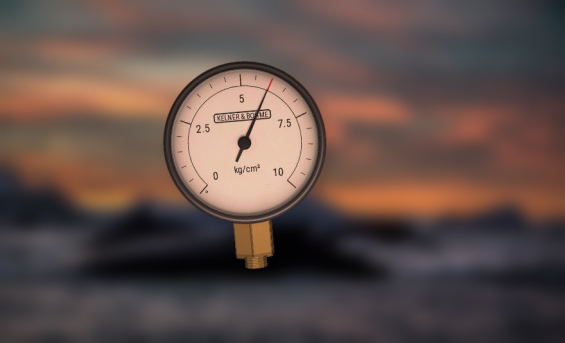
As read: 6 kg/cm²
